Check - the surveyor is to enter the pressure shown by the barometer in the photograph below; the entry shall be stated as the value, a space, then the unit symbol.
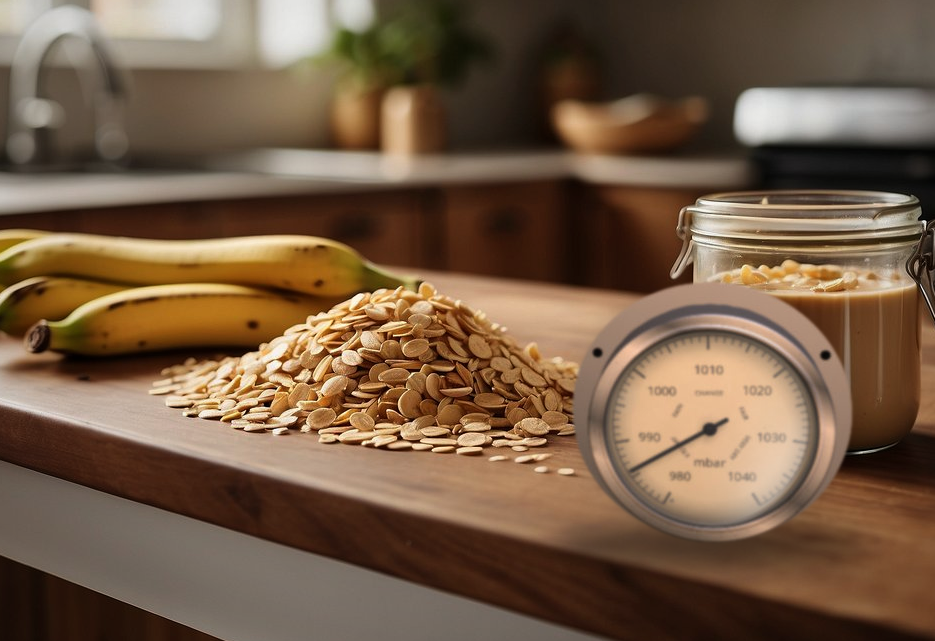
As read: 986 mbar
